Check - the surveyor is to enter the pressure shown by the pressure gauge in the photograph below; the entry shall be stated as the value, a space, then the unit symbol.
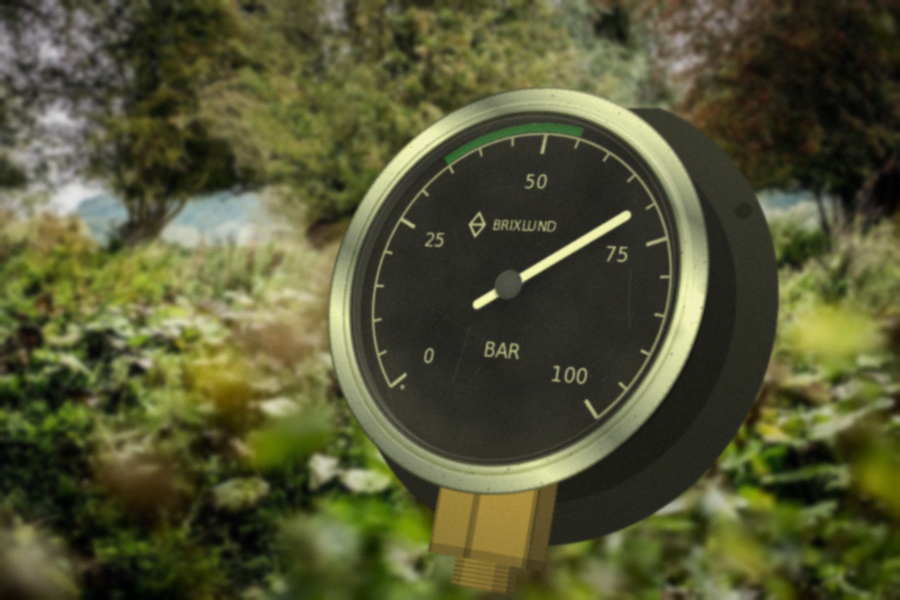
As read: 70 bar
